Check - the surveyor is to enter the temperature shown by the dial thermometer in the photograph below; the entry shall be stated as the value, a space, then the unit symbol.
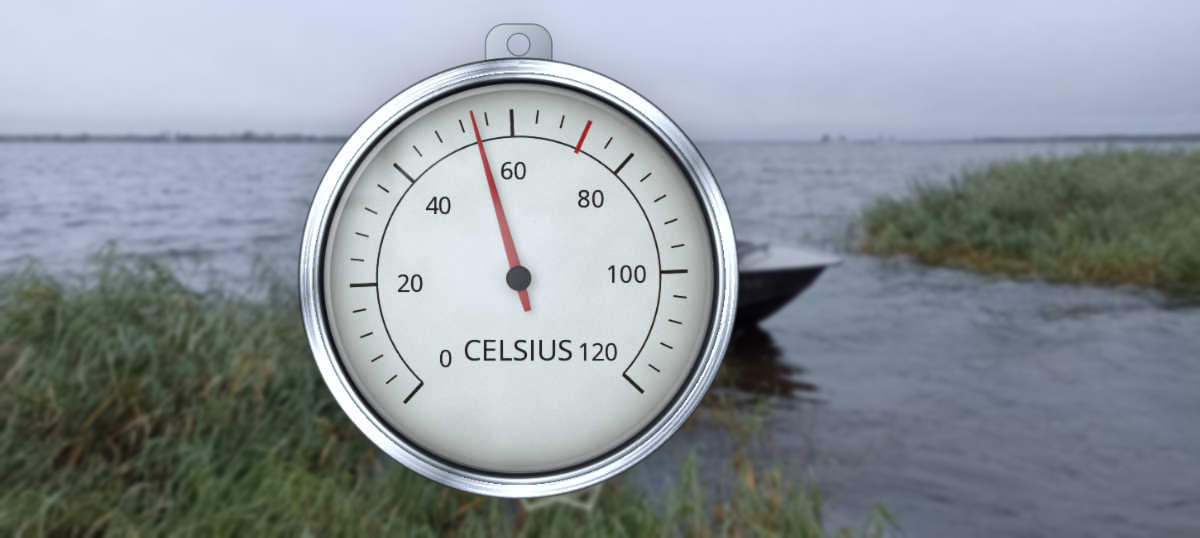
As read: 54 °C
